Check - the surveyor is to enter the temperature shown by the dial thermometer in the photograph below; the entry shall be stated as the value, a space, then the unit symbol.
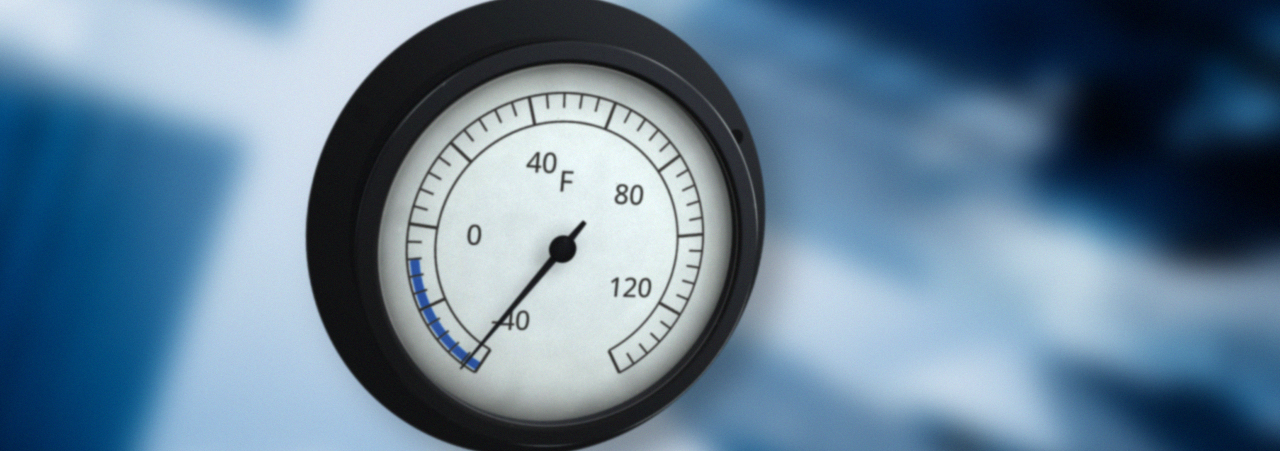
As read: -36 °F
